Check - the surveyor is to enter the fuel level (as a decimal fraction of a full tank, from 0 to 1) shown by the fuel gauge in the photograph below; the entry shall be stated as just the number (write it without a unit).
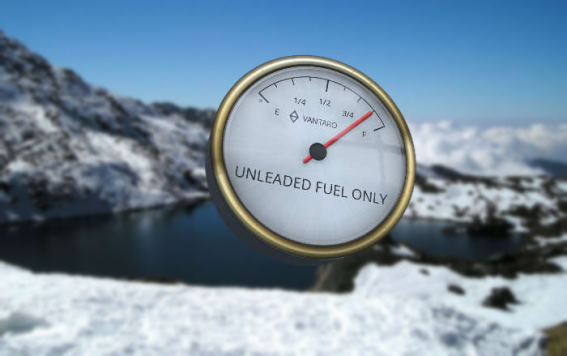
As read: 0.875
